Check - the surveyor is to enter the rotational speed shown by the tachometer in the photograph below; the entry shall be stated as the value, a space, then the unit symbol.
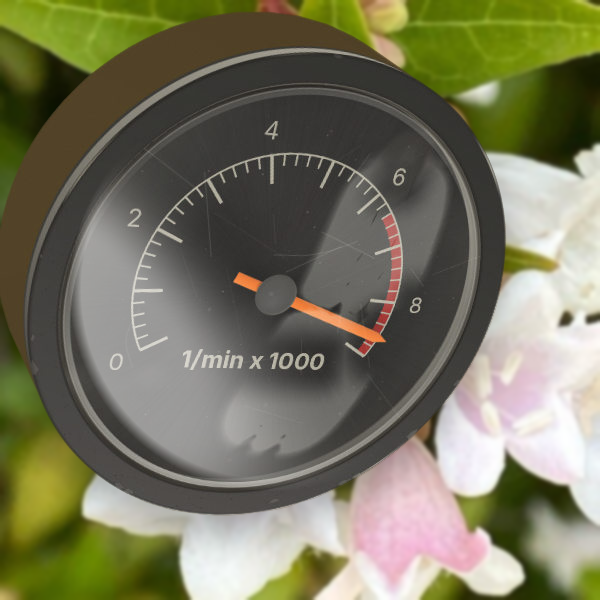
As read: 8600 rpm
